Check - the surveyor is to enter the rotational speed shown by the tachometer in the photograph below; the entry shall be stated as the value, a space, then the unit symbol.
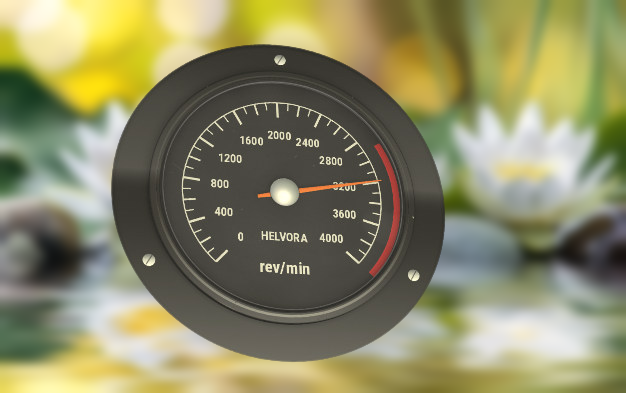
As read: 3200 rpm
